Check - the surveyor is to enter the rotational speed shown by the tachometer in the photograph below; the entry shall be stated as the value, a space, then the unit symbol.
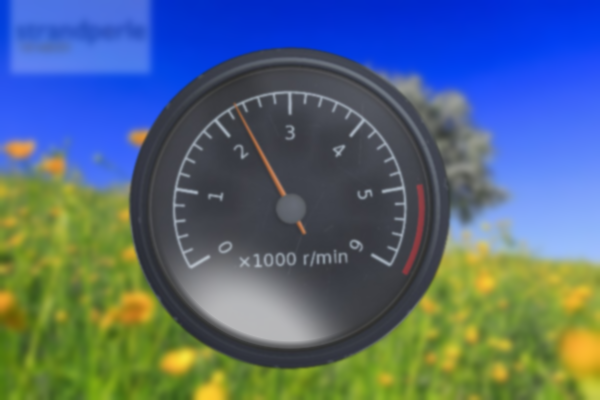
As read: 2300 rpm
